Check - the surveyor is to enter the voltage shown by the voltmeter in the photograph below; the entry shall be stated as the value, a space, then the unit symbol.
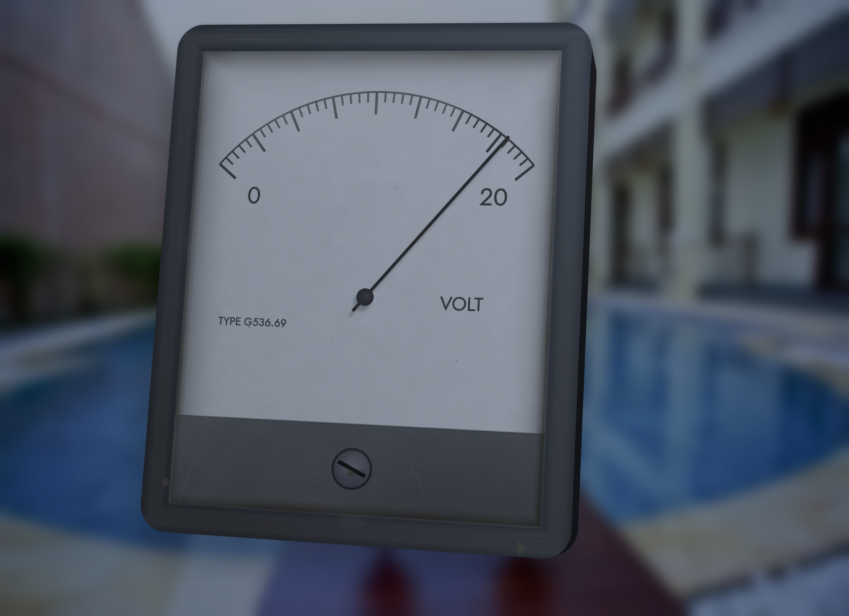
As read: 18 V
